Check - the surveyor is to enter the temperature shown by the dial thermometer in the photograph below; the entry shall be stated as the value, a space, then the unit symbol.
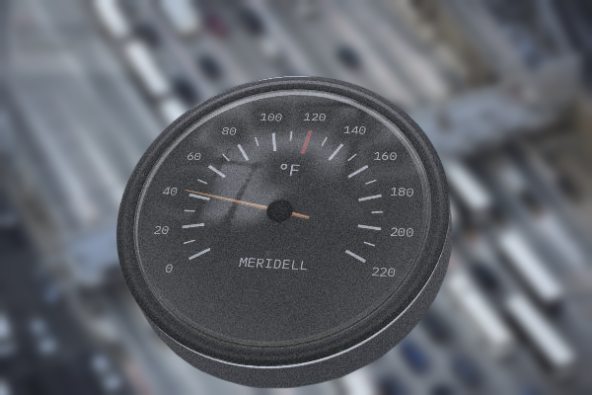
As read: 40 °F
